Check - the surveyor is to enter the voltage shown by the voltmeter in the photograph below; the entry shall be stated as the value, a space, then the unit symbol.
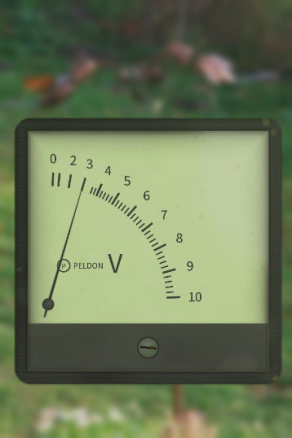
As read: 3 V
